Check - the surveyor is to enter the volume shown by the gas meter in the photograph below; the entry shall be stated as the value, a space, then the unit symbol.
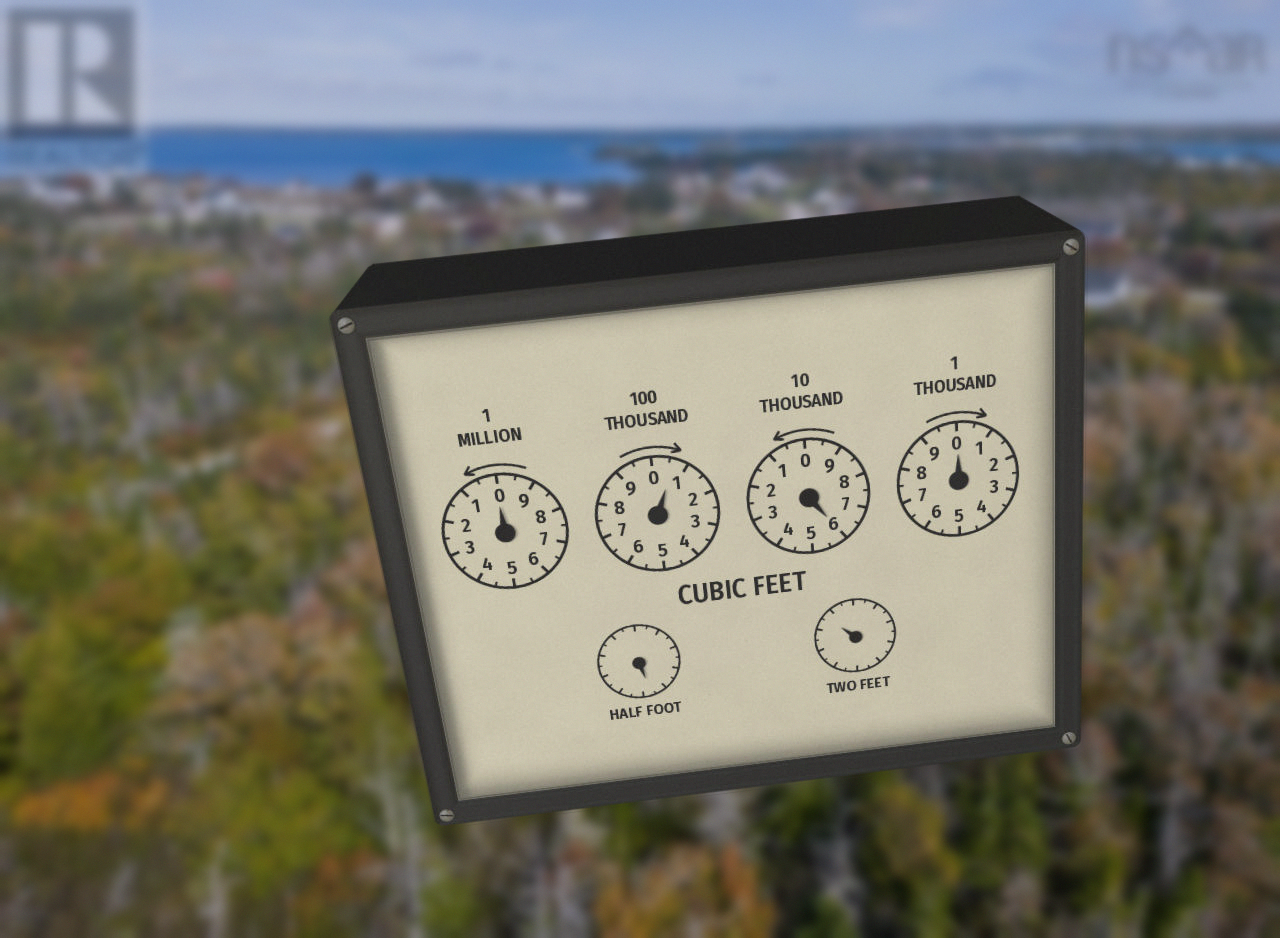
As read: 6000 ft³
